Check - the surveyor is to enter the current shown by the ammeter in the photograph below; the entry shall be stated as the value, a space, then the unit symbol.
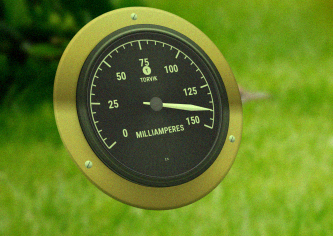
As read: 140 mA
